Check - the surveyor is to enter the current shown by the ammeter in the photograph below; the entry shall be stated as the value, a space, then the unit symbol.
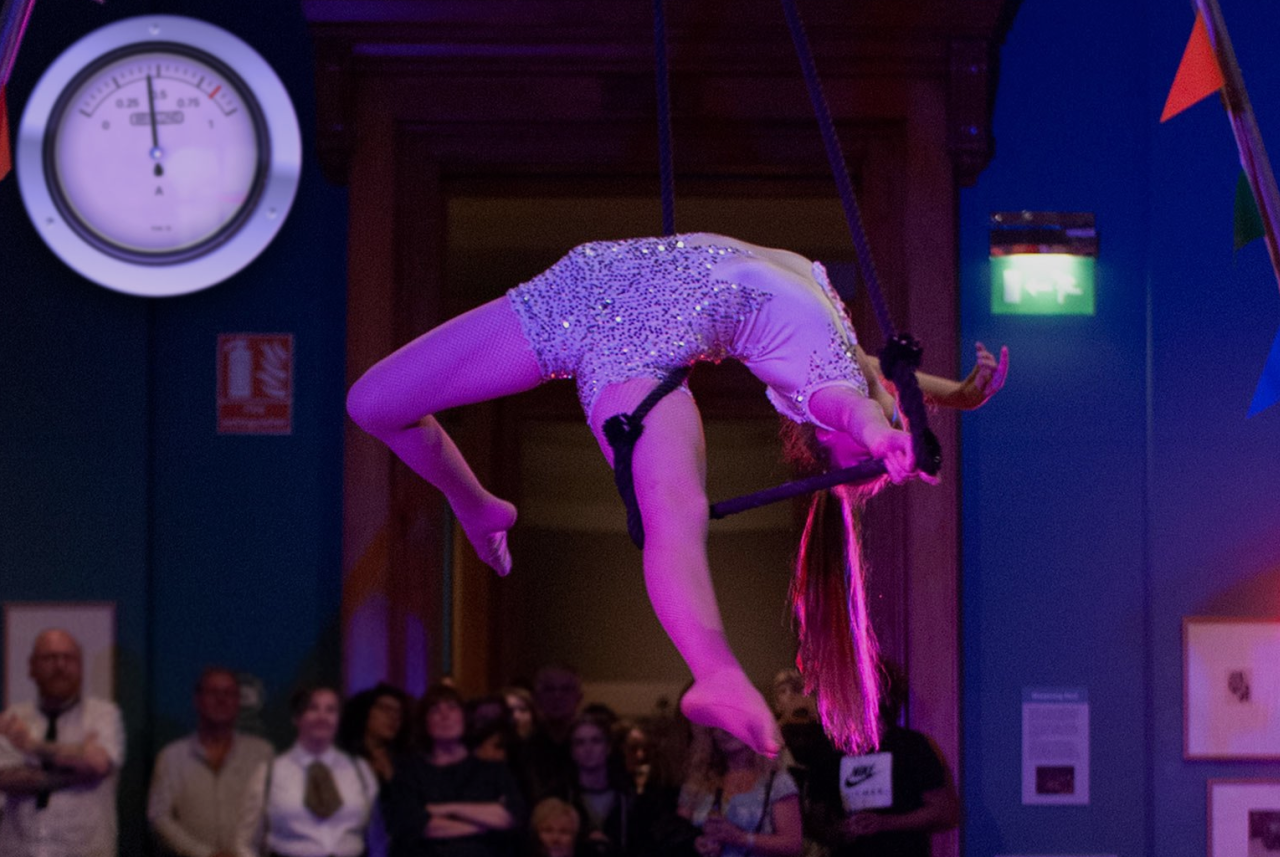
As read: 0.45 A
